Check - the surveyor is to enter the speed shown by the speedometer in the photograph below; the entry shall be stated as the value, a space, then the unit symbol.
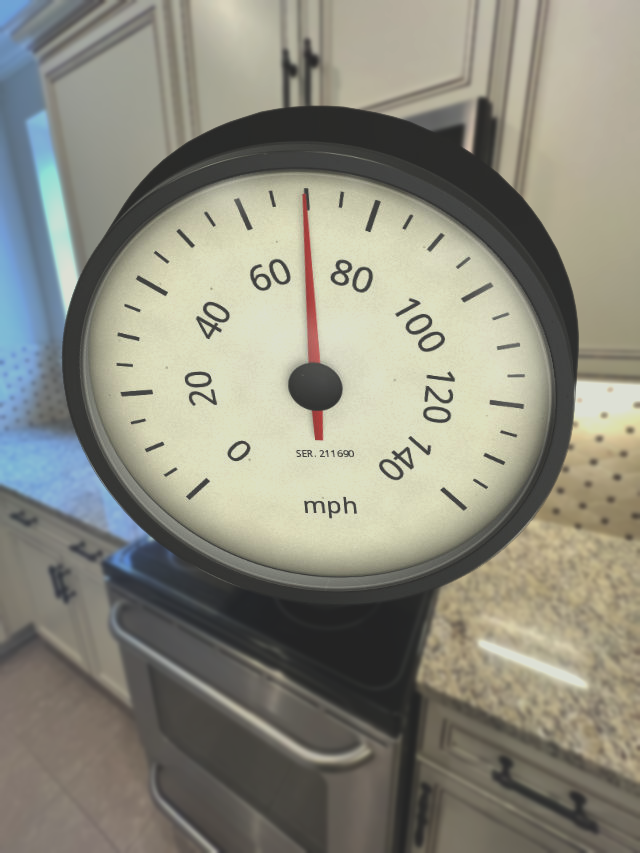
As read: 70 mph
